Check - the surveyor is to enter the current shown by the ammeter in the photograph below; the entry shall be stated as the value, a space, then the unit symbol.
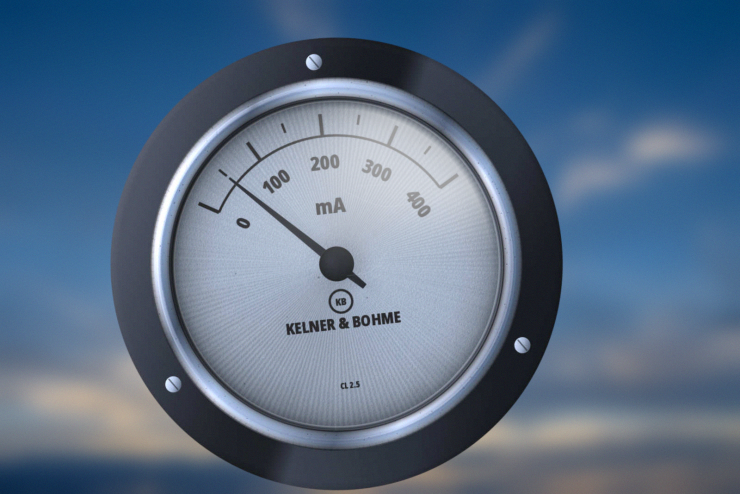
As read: 50 mA
